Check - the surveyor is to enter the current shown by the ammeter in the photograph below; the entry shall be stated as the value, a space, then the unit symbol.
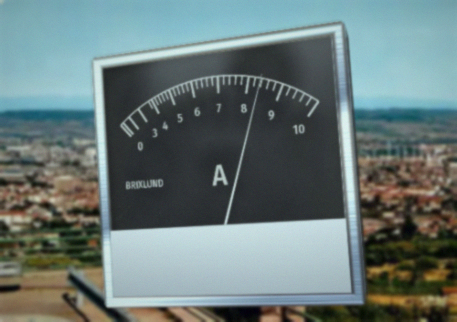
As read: 8.4 A
